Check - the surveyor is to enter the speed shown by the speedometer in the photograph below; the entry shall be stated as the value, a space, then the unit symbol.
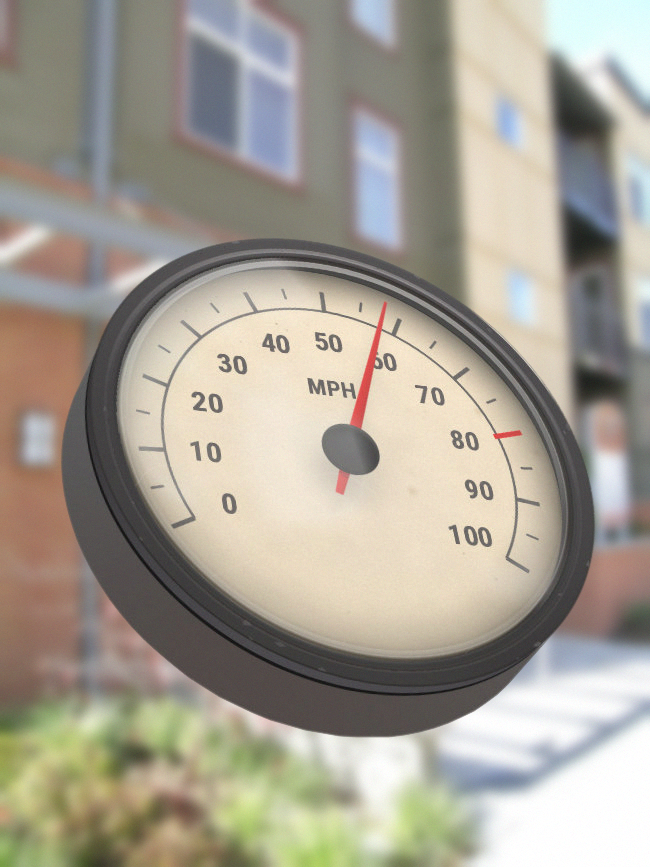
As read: 57.5 mph
